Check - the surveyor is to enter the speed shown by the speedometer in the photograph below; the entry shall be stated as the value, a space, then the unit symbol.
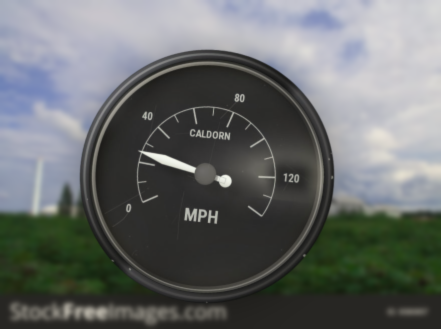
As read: 25 mph
